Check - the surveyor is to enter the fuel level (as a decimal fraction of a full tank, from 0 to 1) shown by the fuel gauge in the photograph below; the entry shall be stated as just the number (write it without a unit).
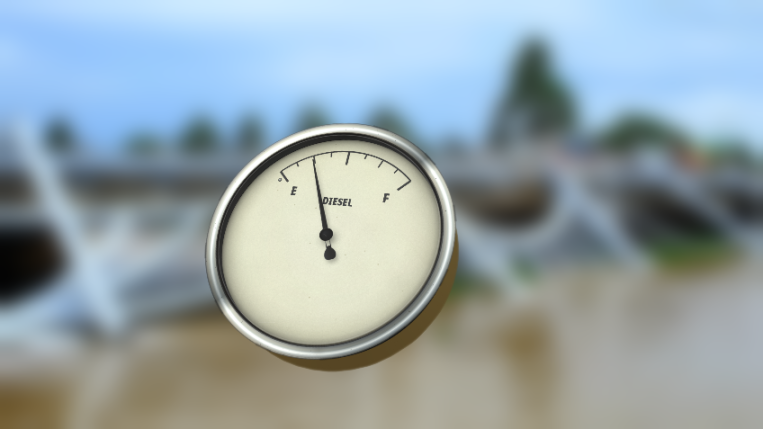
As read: 0.25
